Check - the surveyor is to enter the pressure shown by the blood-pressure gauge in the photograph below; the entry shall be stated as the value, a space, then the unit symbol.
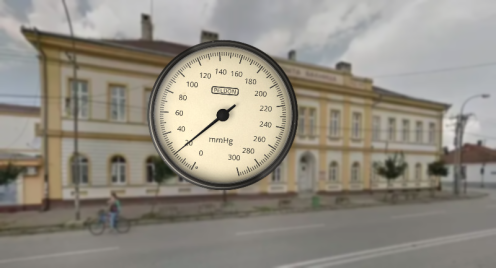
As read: 20 mmHg
